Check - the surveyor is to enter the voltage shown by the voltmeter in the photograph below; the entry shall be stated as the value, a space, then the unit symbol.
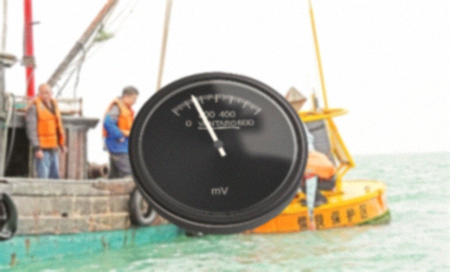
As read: 150 mV
